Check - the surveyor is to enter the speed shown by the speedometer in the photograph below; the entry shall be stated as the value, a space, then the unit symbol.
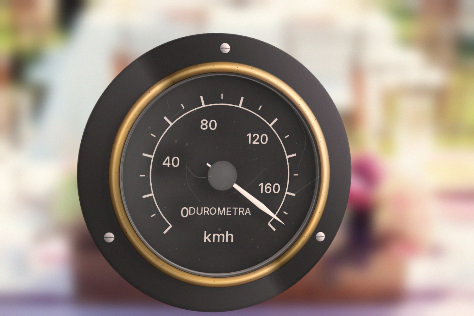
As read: 175 km/h
